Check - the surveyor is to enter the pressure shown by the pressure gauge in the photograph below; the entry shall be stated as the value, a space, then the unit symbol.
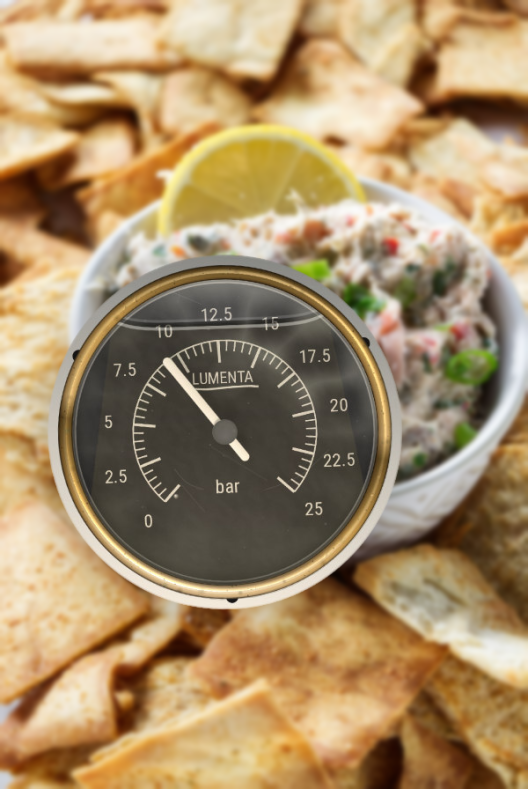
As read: 9.25 bar
